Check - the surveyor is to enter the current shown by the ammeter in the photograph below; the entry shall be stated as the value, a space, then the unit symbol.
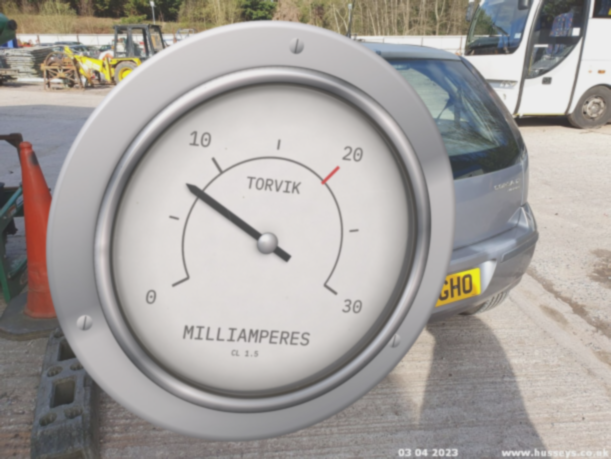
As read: 7.5 mA
